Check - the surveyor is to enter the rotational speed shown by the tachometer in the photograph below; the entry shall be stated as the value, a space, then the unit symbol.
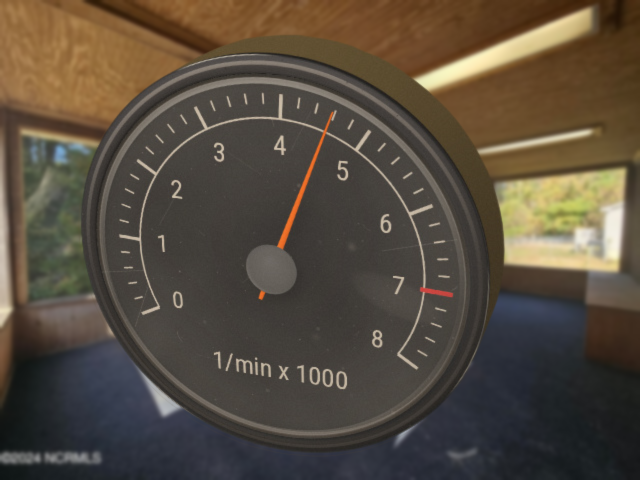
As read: 4600 rpm
